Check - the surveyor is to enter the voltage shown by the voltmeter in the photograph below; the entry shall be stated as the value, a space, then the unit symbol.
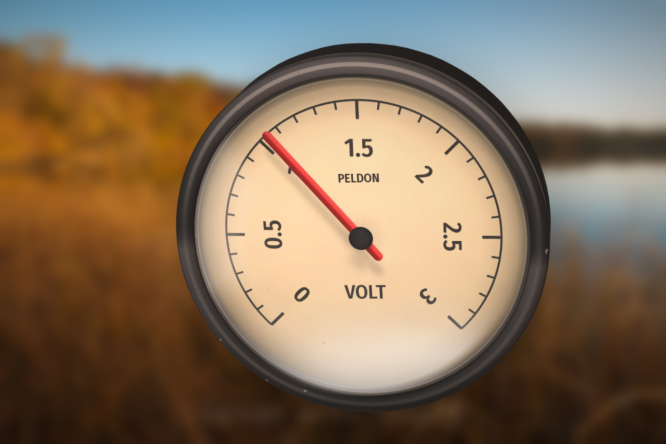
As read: 1.05 V
